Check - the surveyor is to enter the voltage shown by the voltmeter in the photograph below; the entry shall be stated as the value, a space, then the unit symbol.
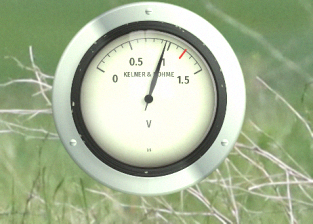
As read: 0.95 V
